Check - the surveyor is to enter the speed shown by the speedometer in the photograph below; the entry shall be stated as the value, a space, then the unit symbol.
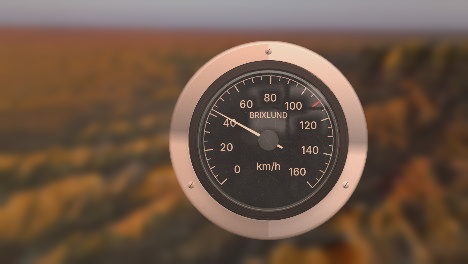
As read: 42.5 km/h
